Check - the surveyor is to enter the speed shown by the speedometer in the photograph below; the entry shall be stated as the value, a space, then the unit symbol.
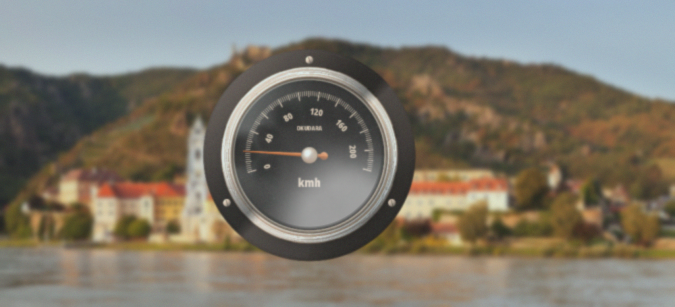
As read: 20 km/h
